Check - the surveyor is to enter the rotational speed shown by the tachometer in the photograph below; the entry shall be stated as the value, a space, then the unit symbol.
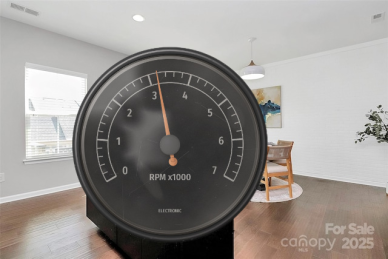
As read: 3200 rpm
